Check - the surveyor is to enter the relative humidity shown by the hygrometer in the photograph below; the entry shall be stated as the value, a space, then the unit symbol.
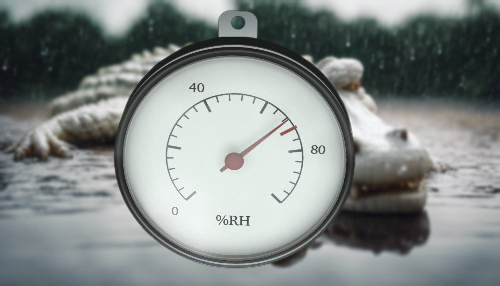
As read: 68 %
